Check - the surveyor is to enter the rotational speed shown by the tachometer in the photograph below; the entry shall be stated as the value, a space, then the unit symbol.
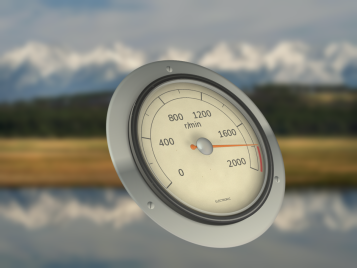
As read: 1800 rpm
